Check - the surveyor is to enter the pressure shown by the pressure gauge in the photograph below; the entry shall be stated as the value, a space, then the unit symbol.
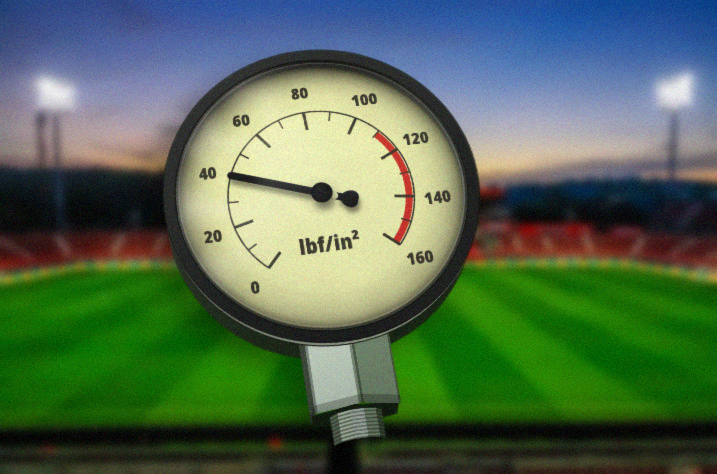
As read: 40 psi
